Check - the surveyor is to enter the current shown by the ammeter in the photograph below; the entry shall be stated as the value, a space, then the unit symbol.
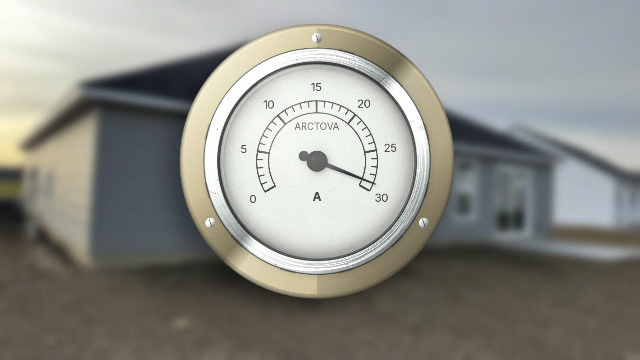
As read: 29 A
